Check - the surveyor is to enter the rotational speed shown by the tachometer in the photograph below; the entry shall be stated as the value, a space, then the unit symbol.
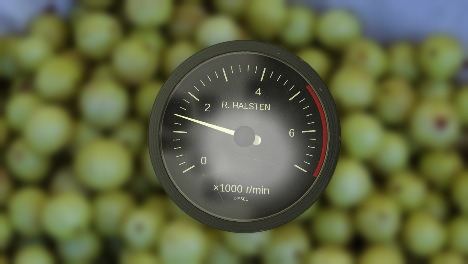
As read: 1400 rpm
